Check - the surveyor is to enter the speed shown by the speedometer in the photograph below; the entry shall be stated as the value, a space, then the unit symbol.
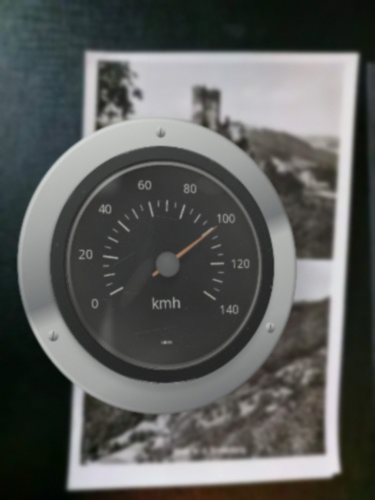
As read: 100 km/h
